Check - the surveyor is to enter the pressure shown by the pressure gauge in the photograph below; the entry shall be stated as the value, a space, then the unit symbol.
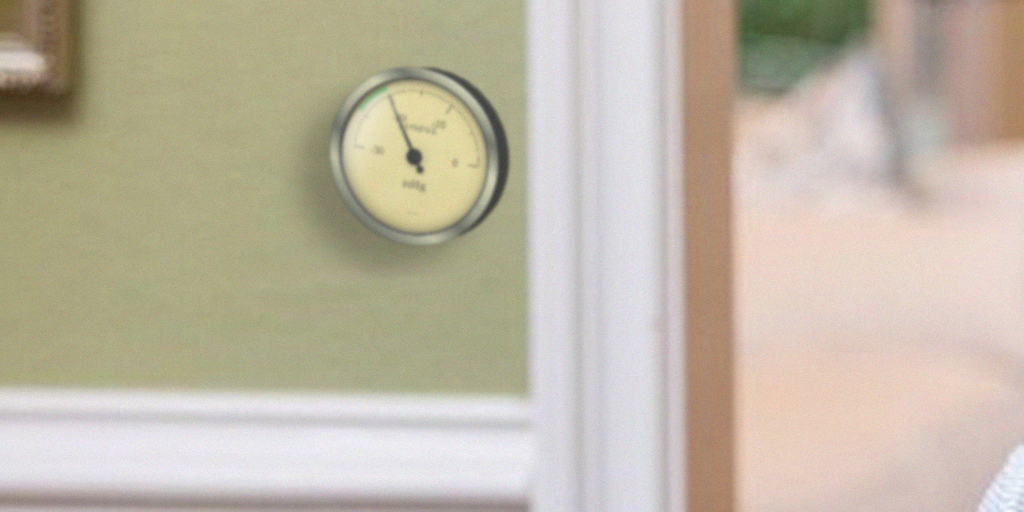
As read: -20 inHg
